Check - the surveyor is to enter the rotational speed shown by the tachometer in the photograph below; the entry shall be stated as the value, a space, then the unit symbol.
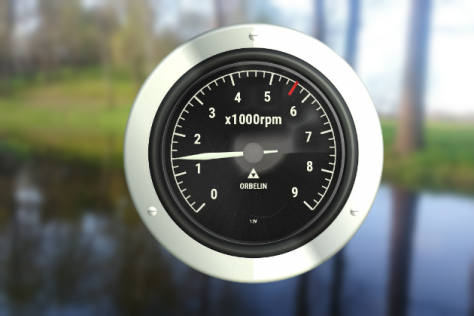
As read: 1400 rpm
